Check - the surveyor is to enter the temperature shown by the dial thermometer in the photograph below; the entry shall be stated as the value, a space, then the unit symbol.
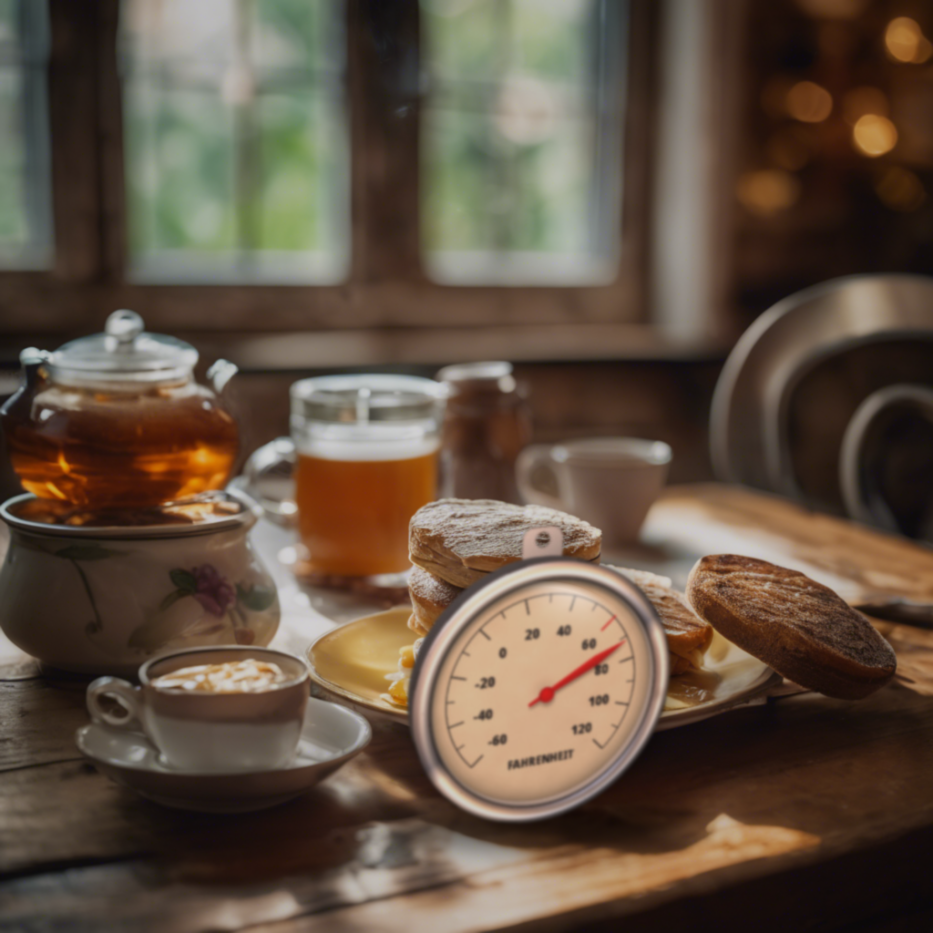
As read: 70 °F
